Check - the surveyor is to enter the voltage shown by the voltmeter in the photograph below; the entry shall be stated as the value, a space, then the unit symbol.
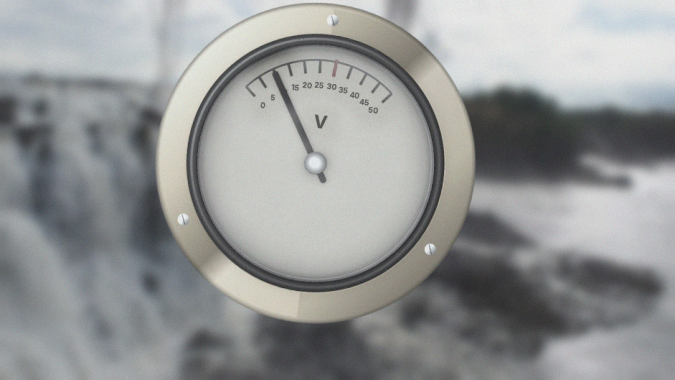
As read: 10 V
